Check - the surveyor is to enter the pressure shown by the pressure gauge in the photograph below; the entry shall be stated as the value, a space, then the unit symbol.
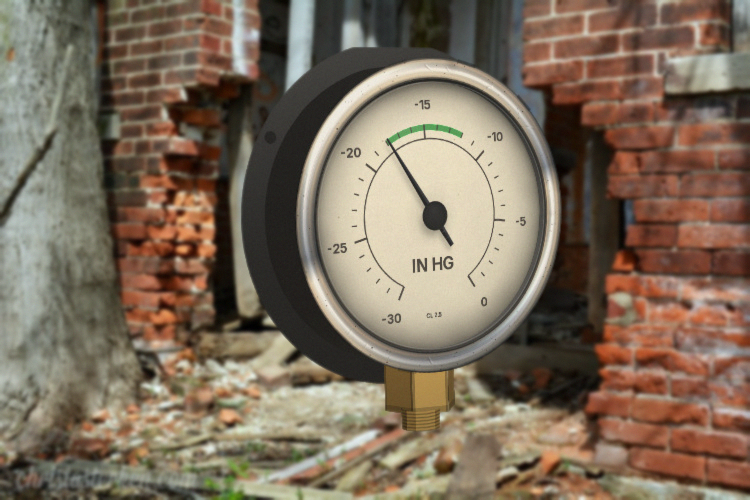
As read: -18 inHg
